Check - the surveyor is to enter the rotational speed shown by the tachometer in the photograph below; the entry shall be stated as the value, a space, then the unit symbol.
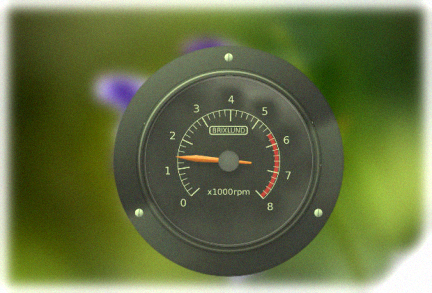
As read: 1400 rpm
